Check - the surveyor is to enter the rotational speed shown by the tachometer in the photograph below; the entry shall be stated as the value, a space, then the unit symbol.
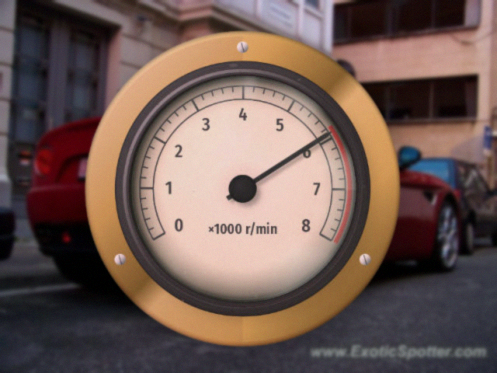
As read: 5900 rpm
